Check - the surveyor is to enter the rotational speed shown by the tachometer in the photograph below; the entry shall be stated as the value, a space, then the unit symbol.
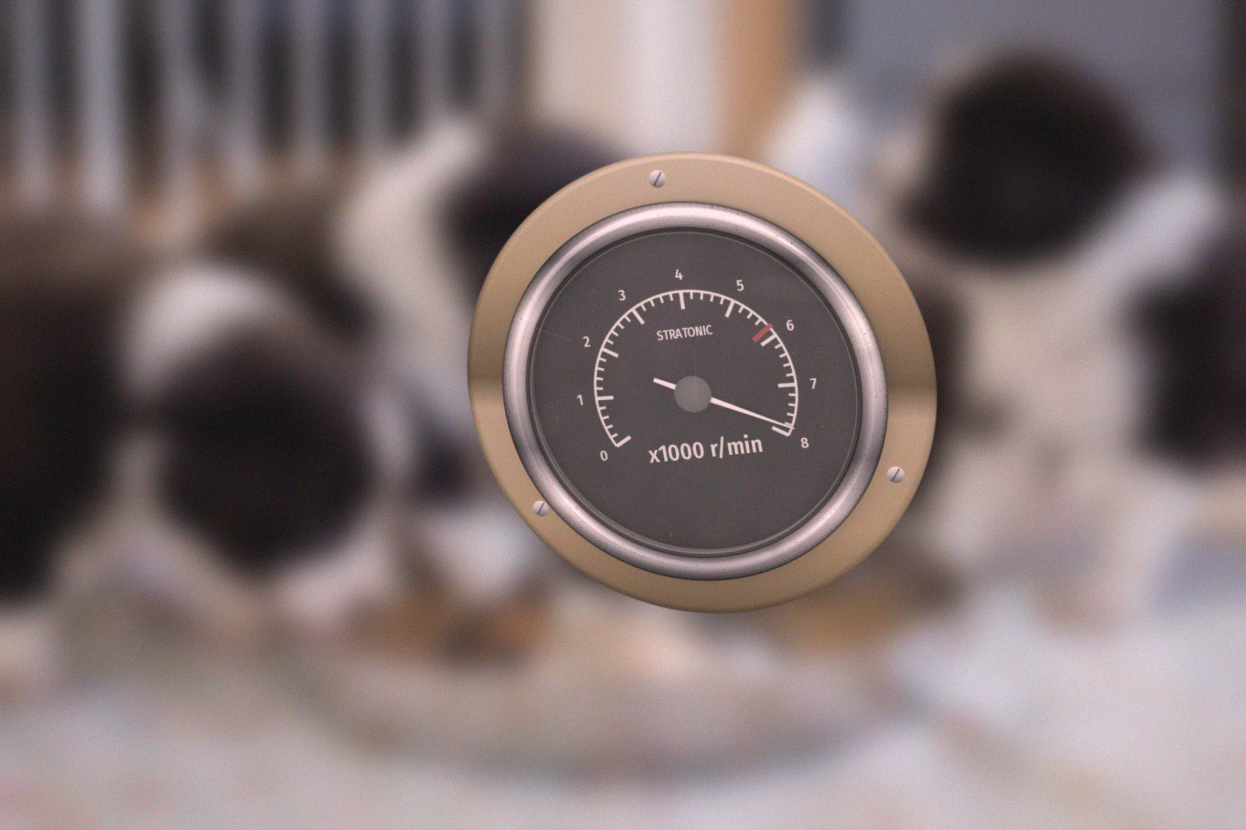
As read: 7800 rpm
